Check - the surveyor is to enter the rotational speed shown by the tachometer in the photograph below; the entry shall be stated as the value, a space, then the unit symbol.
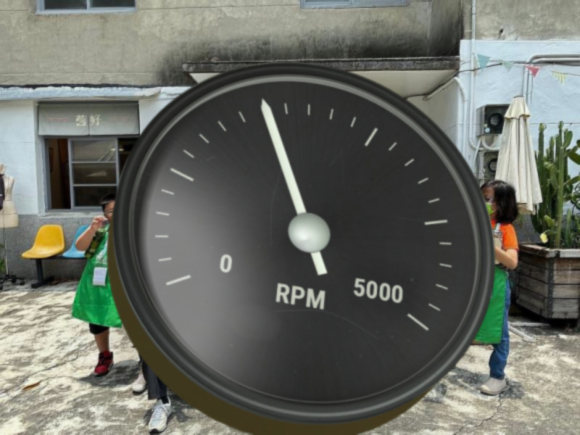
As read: 2000 rpm
